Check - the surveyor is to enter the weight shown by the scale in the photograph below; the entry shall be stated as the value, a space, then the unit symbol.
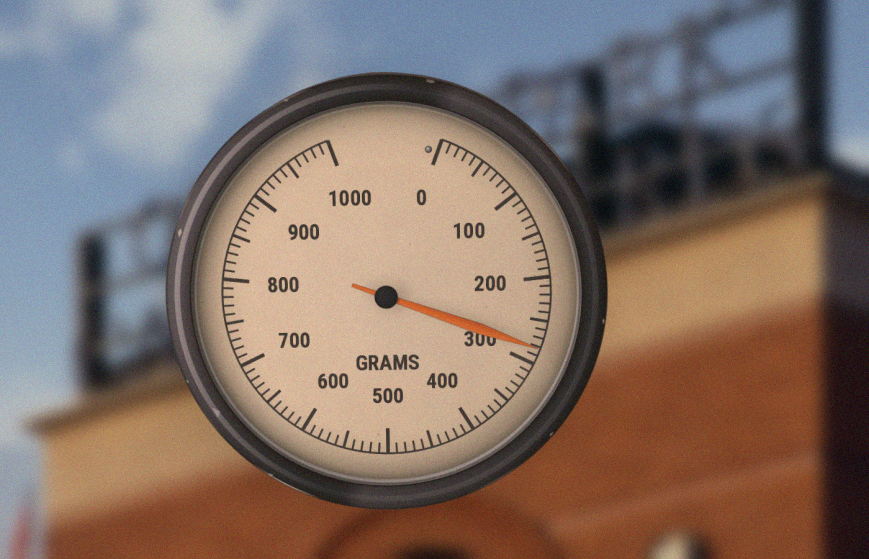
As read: 280 g
